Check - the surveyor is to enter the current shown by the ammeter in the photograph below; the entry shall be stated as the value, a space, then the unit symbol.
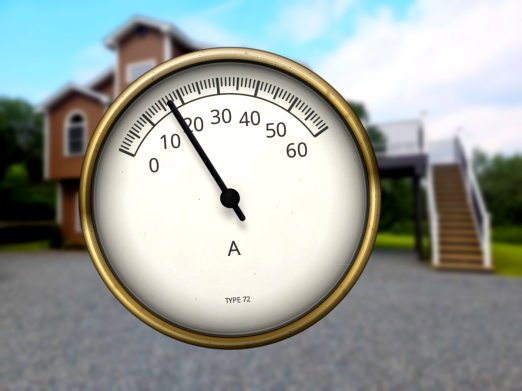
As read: 17 A
